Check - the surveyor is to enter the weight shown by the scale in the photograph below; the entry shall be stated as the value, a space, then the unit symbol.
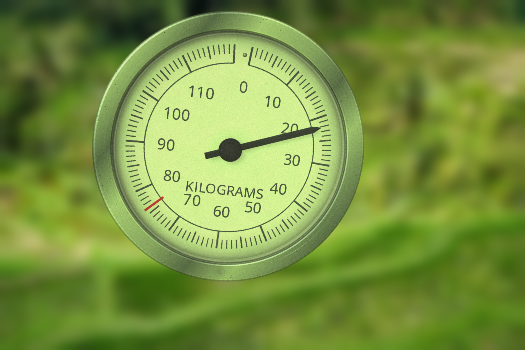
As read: 22 kg
